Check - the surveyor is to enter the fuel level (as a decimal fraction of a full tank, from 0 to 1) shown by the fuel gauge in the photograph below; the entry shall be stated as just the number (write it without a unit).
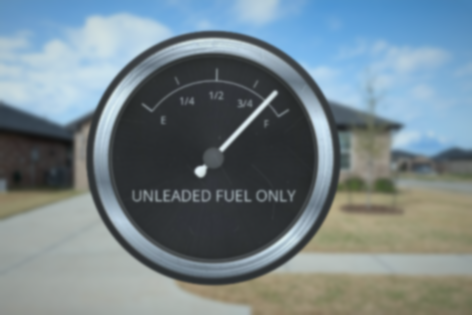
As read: 0.875
